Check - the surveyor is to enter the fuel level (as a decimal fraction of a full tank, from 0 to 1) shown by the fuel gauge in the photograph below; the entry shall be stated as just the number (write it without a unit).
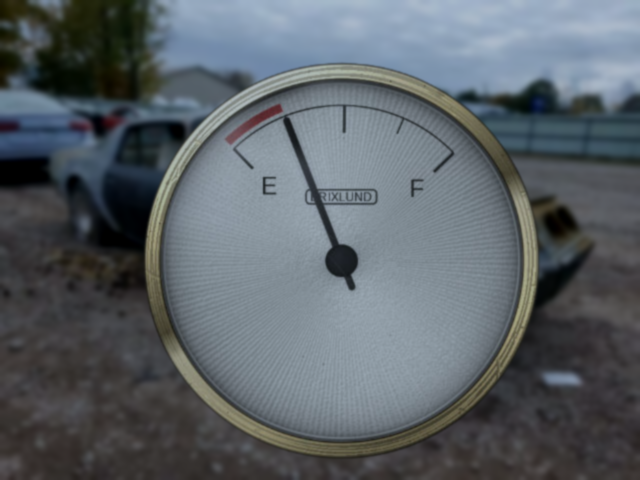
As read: 0.25
